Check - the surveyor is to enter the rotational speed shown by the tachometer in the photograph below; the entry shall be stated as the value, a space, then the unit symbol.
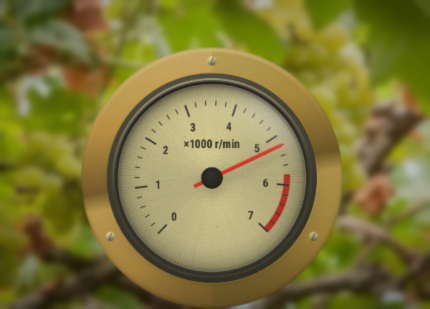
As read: 5200 rpm
